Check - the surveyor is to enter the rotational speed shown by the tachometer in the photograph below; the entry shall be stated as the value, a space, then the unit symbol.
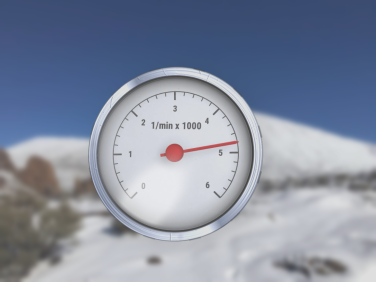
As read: 4800 rpm
